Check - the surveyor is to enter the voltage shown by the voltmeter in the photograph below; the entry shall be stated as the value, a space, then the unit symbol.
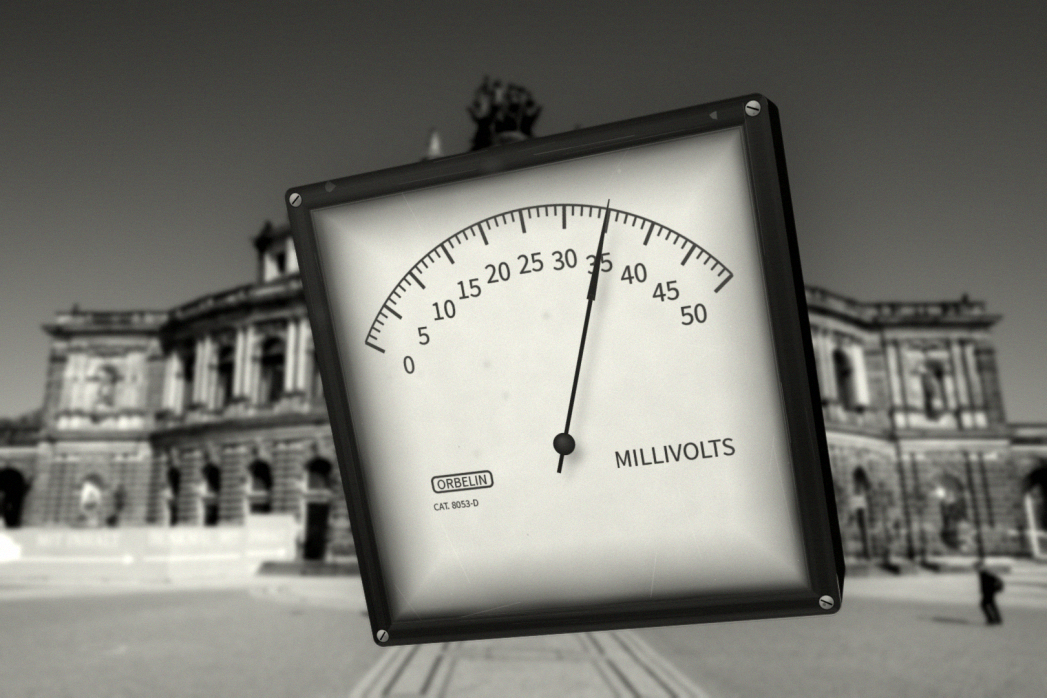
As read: 35 mV
